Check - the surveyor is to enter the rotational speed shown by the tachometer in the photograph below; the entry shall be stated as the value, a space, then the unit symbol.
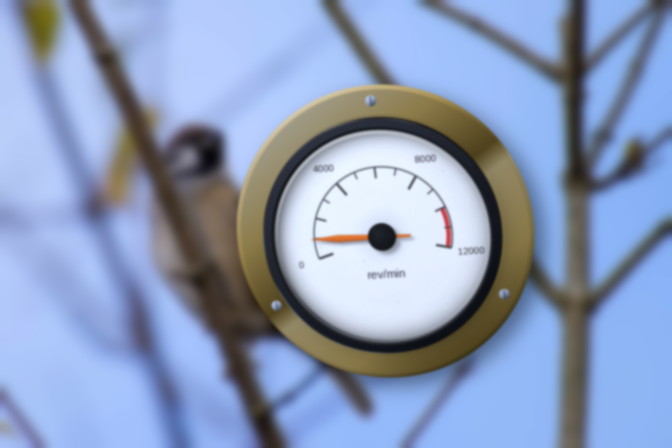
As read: 1000 rpm
